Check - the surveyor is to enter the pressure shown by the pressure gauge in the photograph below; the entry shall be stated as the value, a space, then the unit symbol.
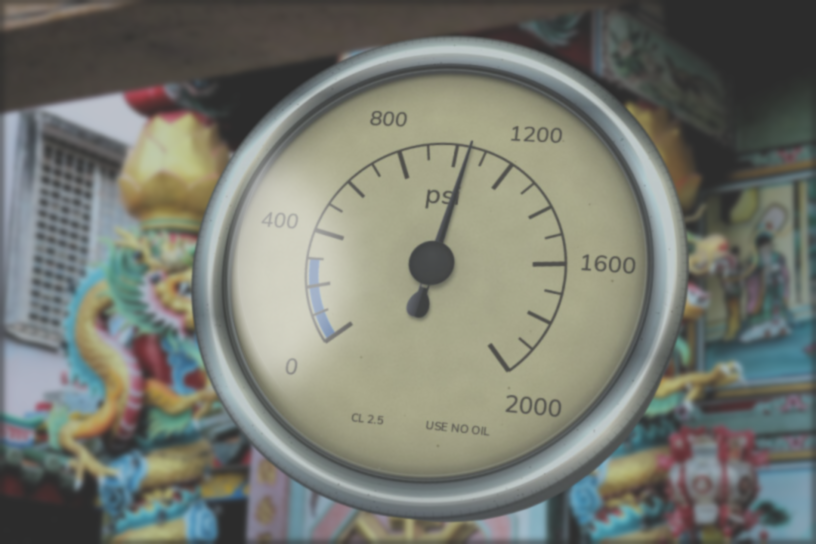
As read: 1050 psi
